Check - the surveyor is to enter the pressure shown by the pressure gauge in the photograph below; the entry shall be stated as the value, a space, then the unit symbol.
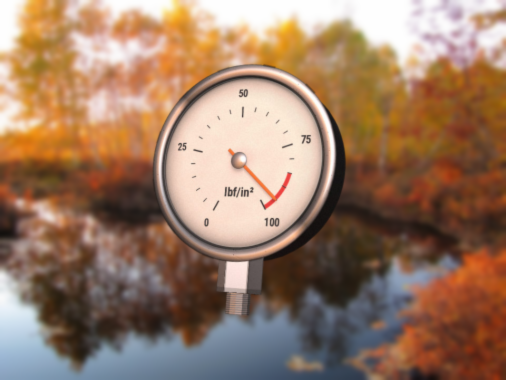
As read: 95 psi
